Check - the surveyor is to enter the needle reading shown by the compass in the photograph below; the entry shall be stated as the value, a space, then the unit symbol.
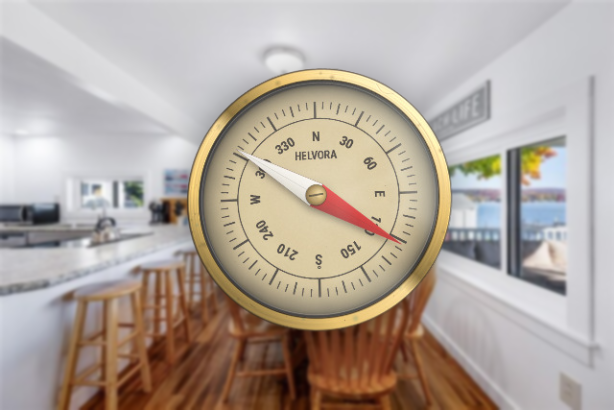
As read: 122.5 °
